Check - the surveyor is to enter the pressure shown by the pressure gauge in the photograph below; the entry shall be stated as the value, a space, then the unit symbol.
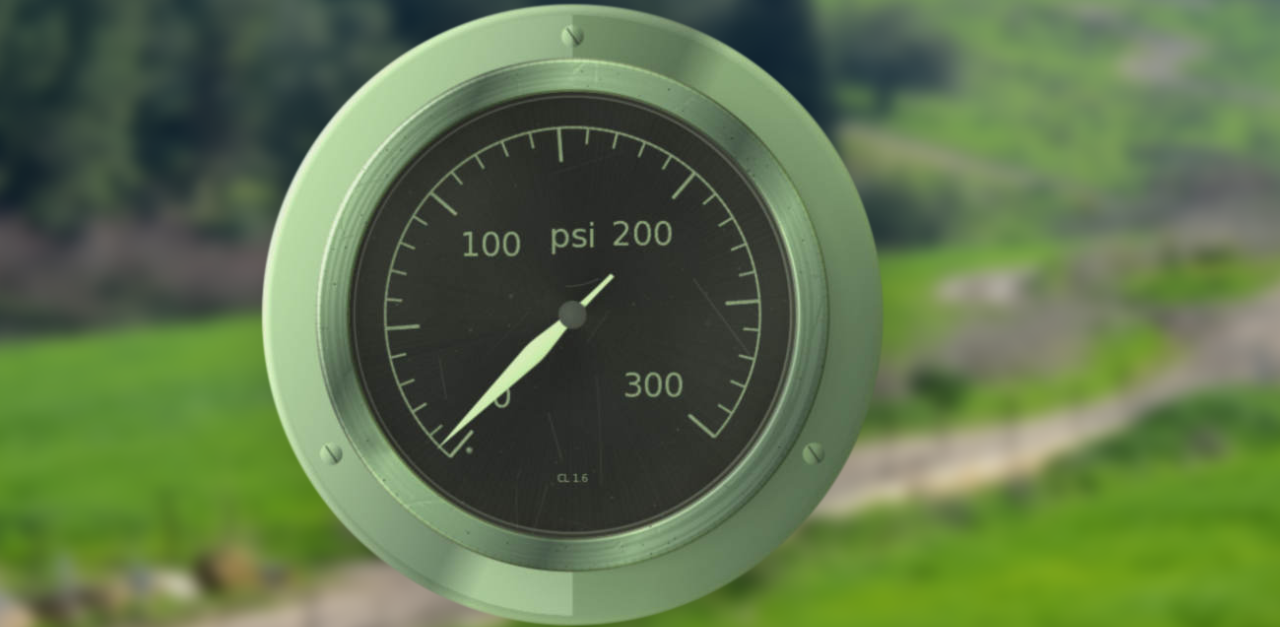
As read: 5 psi
